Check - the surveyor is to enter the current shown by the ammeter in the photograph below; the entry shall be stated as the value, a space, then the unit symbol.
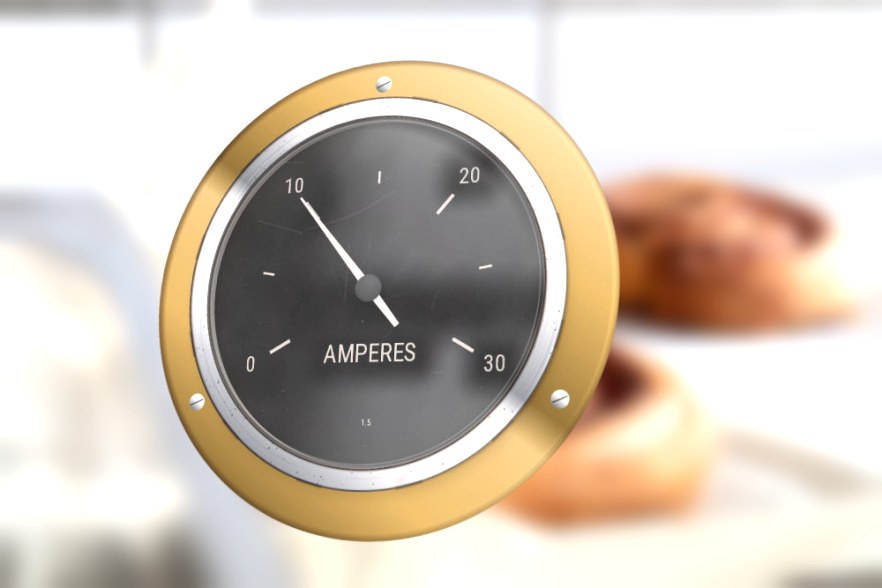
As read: 10 A
